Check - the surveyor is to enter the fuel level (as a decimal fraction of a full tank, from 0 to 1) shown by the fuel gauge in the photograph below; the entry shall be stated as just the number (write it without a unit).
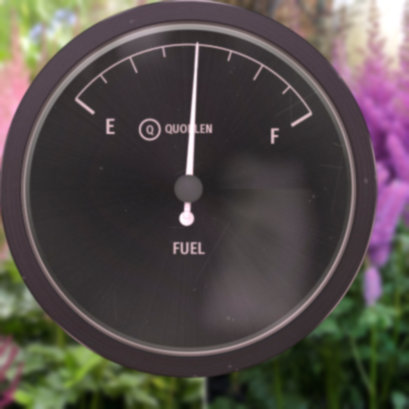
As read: 0.5
